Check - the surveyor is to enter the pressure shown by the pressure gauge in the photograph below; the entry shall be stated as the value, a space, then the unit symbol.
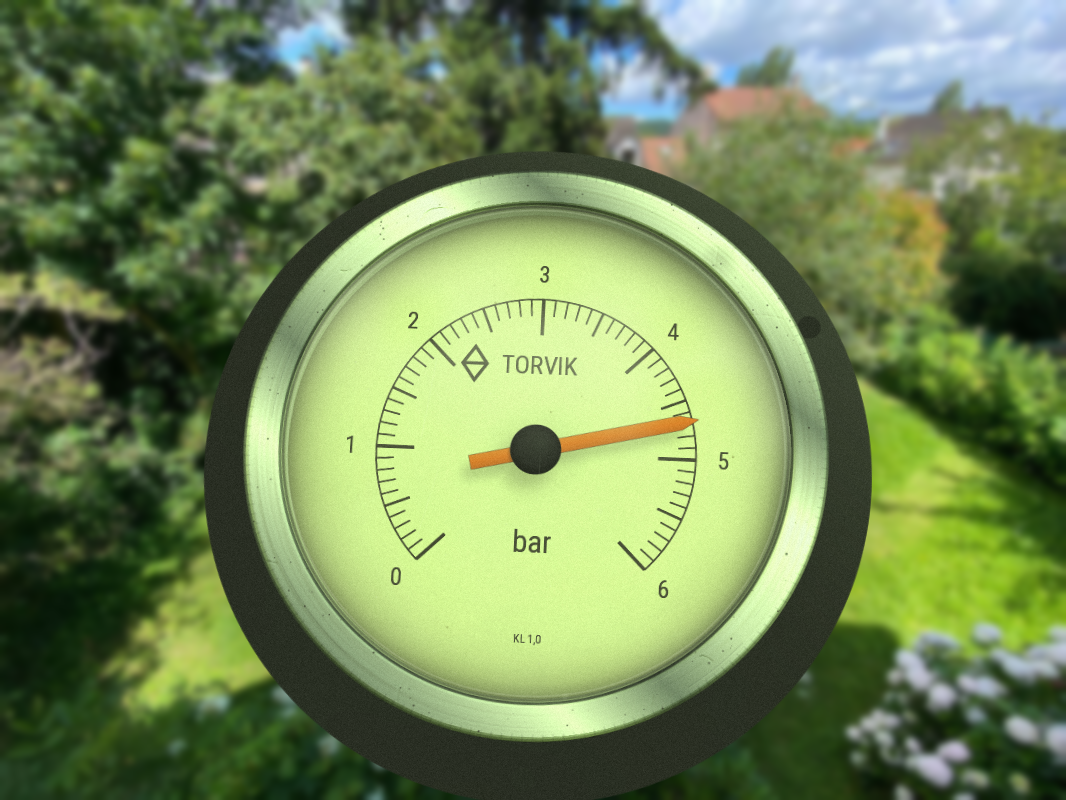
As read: 4.7 bar
